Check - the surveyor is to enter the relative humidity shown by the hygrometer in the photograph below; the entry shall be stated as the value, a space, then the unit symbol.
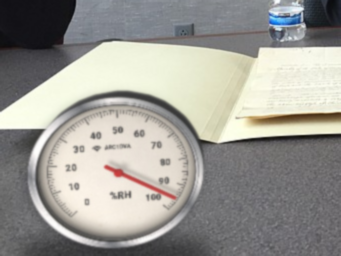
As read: 95 %
